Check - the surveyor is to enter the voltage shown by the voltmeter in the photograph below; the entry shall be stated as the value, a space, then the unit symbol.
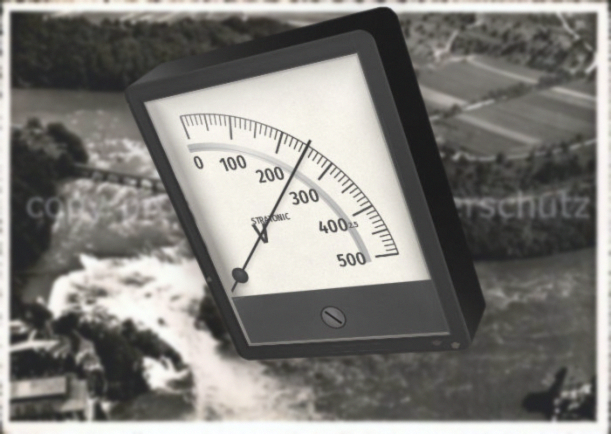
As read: 250 V
